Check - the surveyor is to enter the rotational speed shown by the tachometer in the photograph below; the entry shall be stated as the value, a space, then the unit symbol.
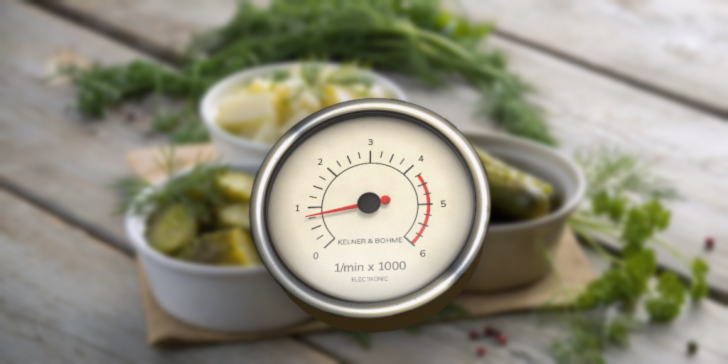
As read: 750 rpm
